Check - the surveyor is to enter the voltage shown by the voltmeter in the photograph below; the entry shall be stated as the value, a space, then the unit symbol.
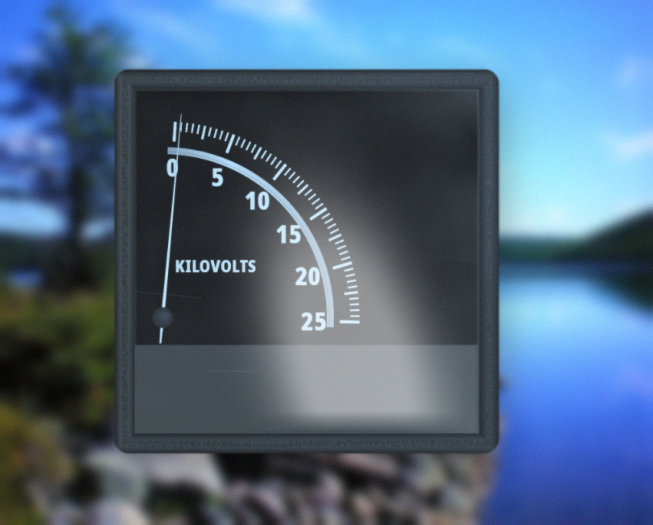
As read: 0.5 kV
